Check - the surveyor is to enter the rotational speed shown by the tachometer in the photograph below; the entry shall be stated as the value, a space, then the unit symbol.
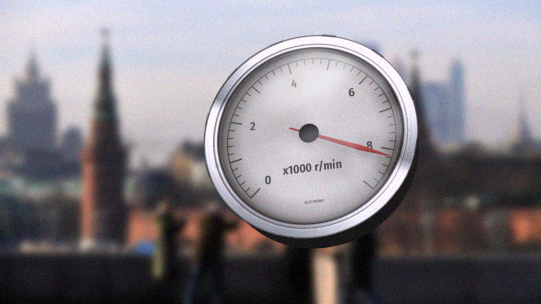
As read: 8200 rpm
